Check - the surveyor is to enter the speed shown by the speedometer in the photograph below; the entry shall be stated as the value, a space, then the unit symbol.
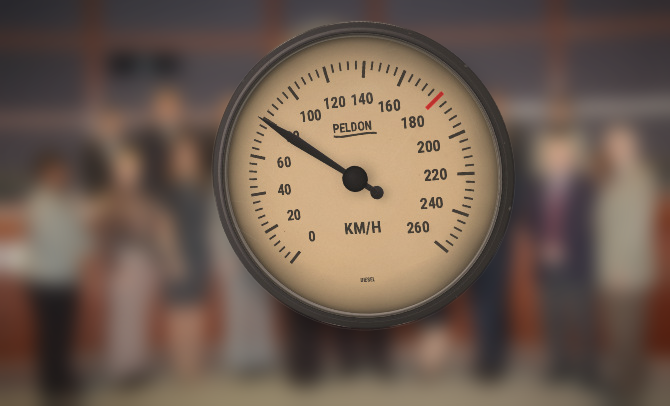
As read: 80 km/h
